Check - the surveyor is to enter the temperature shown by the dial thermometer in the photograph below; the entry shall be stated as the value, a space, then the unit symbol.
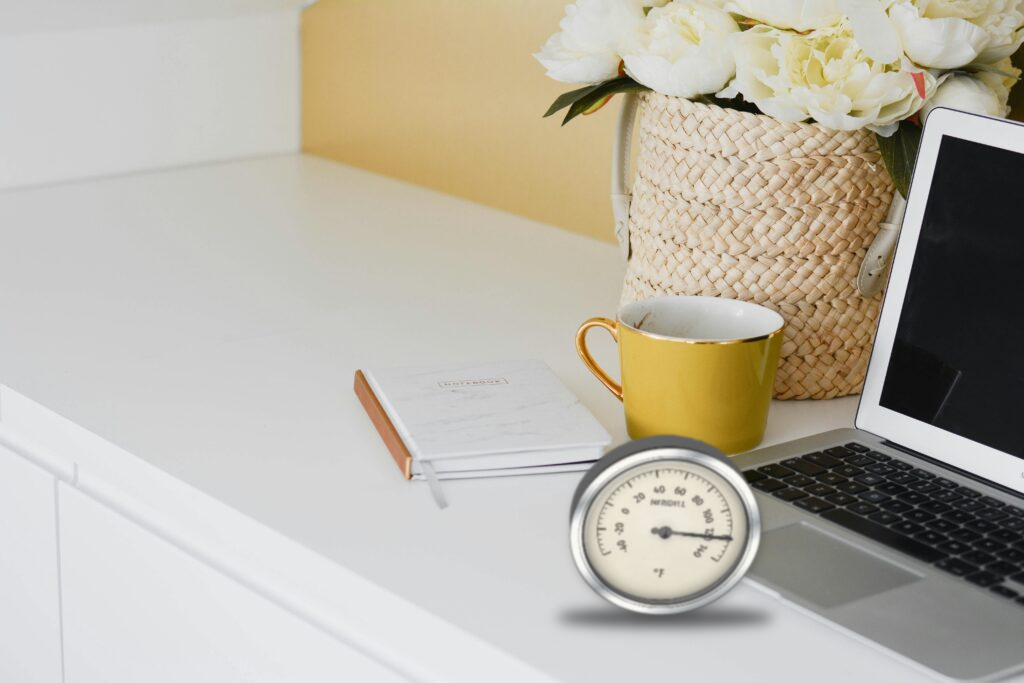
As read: 120 °F
